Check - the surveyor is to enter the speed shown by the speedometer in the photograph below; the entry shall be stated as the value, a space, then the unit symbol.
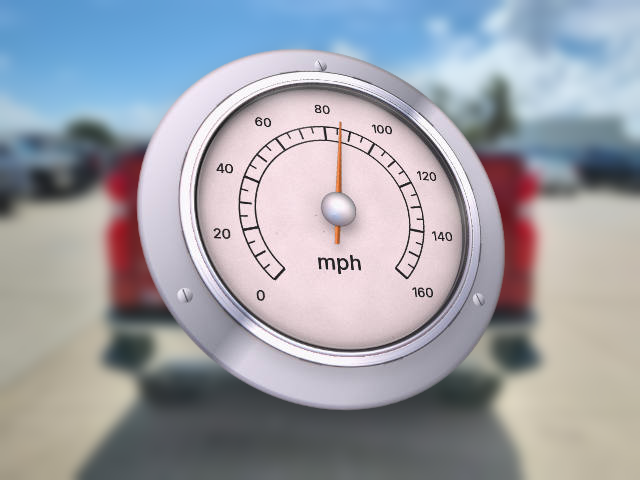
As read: 85 mph
